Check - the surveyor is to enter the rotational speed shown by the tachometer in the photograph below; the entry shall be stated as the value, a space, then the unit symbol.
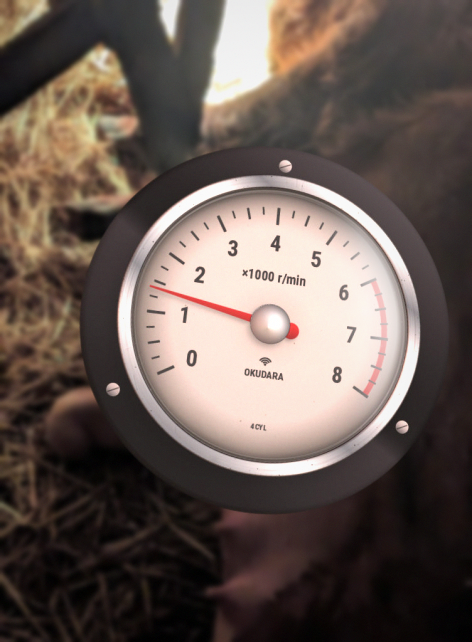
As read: 1375 rpm
